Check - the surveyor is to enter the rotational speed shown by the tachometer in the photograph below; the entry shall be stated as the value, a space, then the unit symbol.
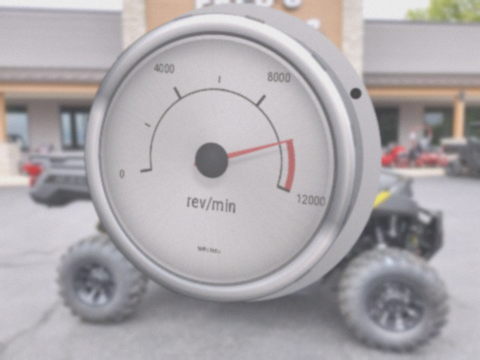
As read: 10000 rpm
